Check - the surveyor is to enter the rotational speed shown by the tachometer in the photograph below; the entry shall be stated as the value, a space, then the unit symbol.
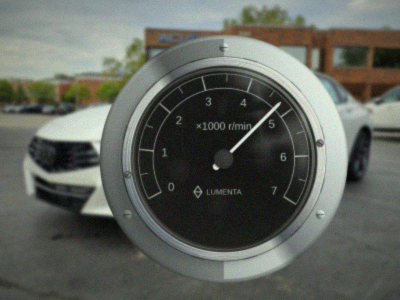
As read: 4750 rpm
